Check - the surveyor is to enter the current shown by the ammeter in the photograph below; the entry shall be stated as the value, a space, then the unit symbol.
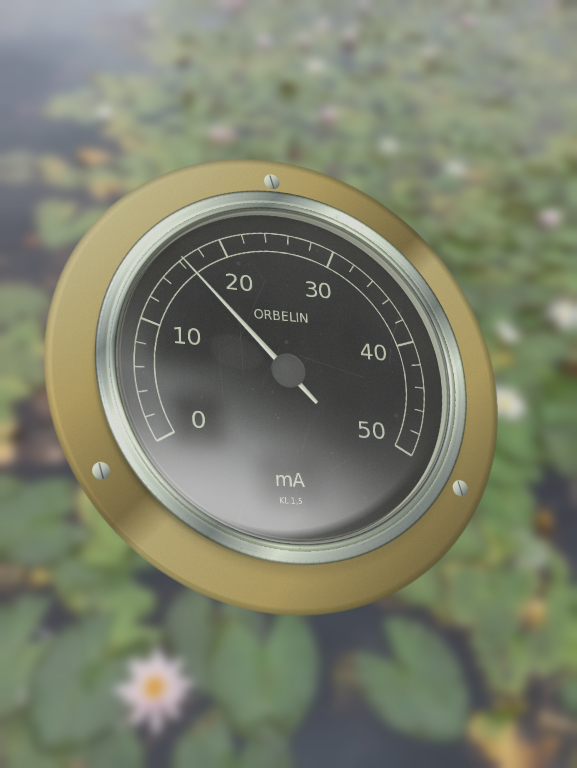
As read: 16 mA
